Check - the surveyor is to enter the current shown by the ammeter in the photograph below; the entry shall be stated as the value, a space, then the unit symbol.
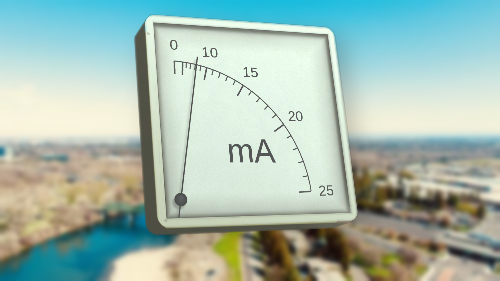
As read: 8 mA
